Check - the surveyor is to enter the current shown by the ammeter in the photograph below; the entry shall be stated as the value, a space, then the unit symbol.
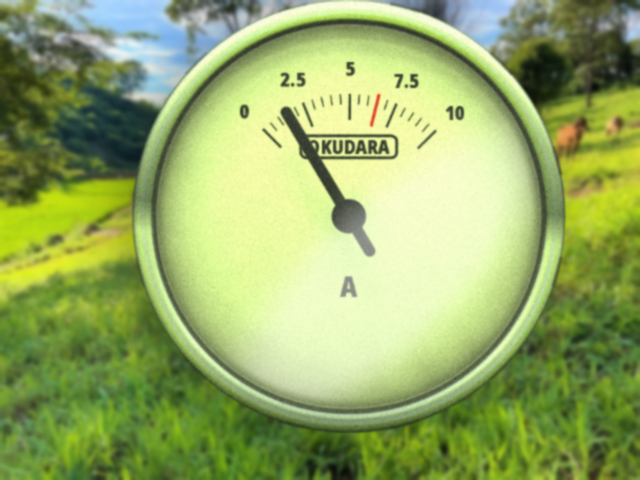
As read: 1.5 A
